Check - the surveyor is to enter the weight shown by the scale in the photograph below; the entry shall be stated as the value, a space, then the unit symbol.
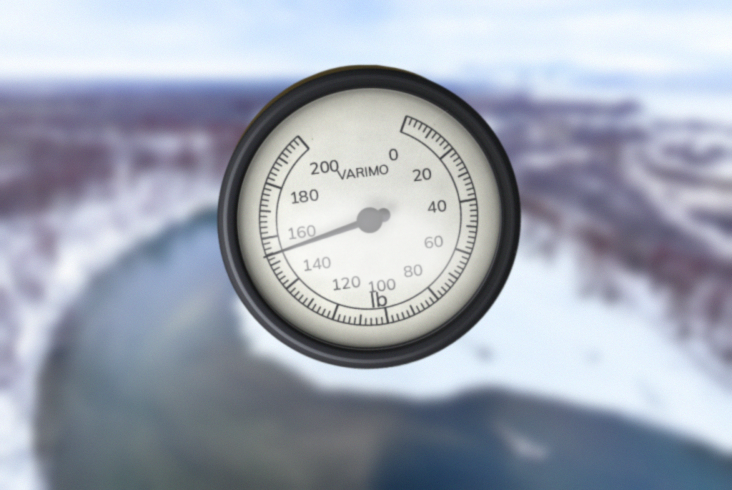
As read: 154 lb
